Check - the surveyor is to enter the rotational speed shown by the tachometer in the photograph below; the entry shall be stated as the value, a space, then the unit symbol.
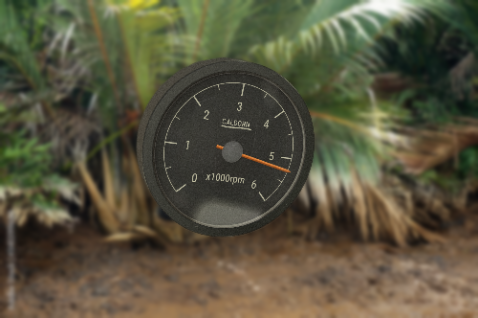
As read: 5250 rpm
